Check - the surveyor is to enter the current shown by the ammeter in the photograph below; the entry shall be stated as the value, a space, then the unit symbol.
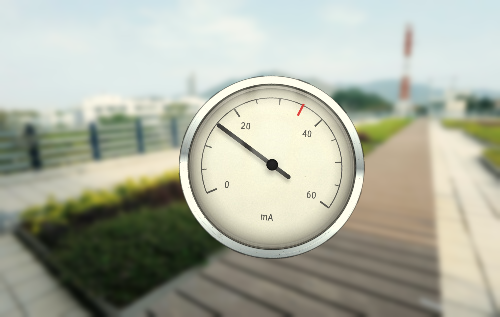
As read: 15 mA
